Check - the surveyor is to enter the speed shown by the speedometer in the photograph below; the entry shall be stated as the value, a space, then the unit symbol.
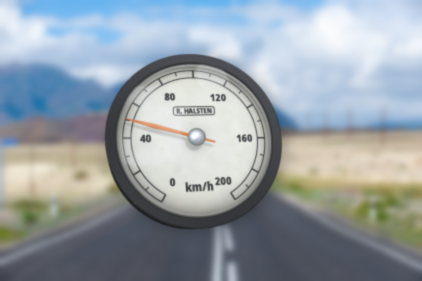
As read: 50 km/h
